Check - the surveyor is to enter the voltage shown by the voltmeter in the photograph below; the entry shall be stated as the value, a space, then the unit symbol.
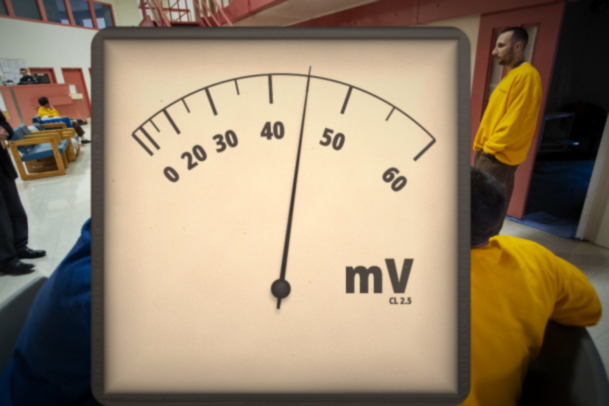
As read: 45 mV
